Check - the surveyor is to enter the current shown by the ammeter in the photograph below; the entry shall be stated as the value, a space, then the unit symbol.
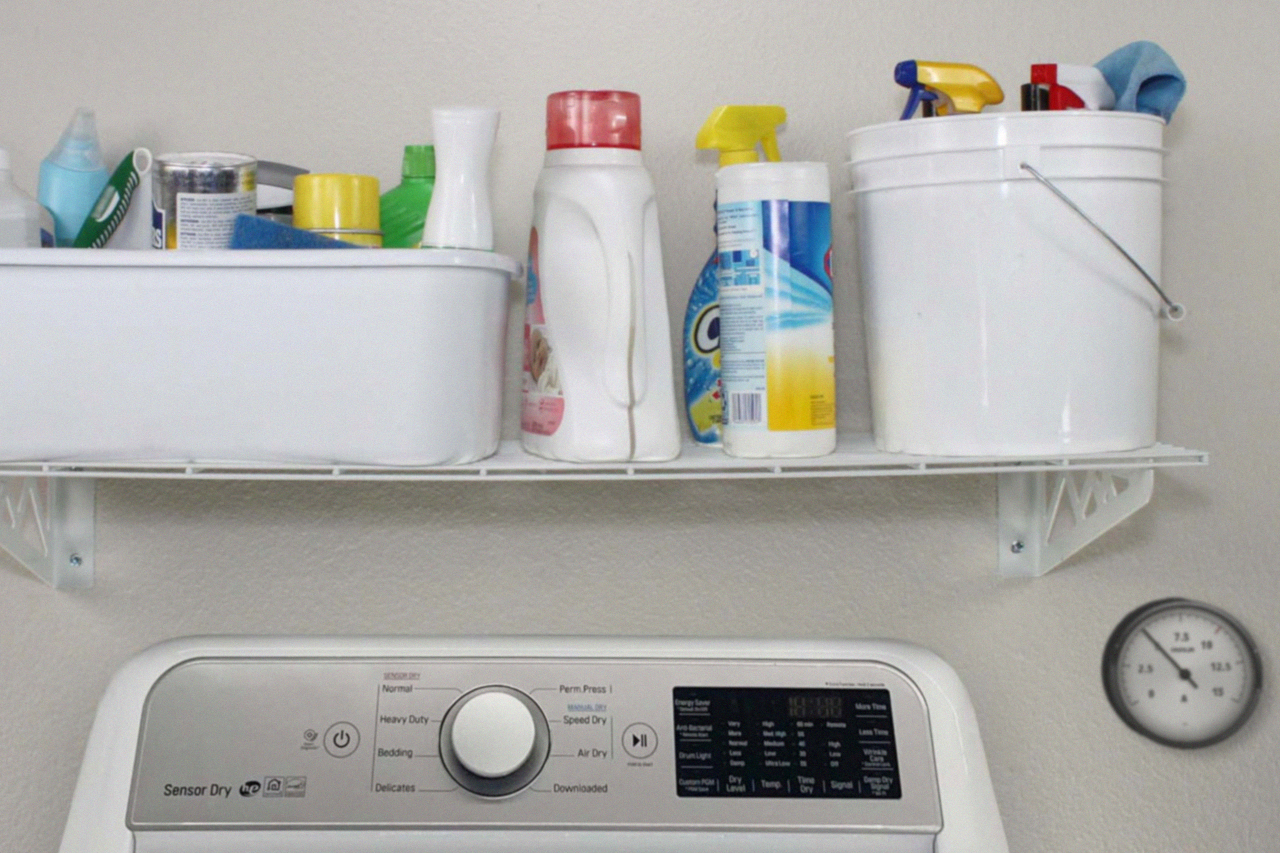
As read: 5 A
